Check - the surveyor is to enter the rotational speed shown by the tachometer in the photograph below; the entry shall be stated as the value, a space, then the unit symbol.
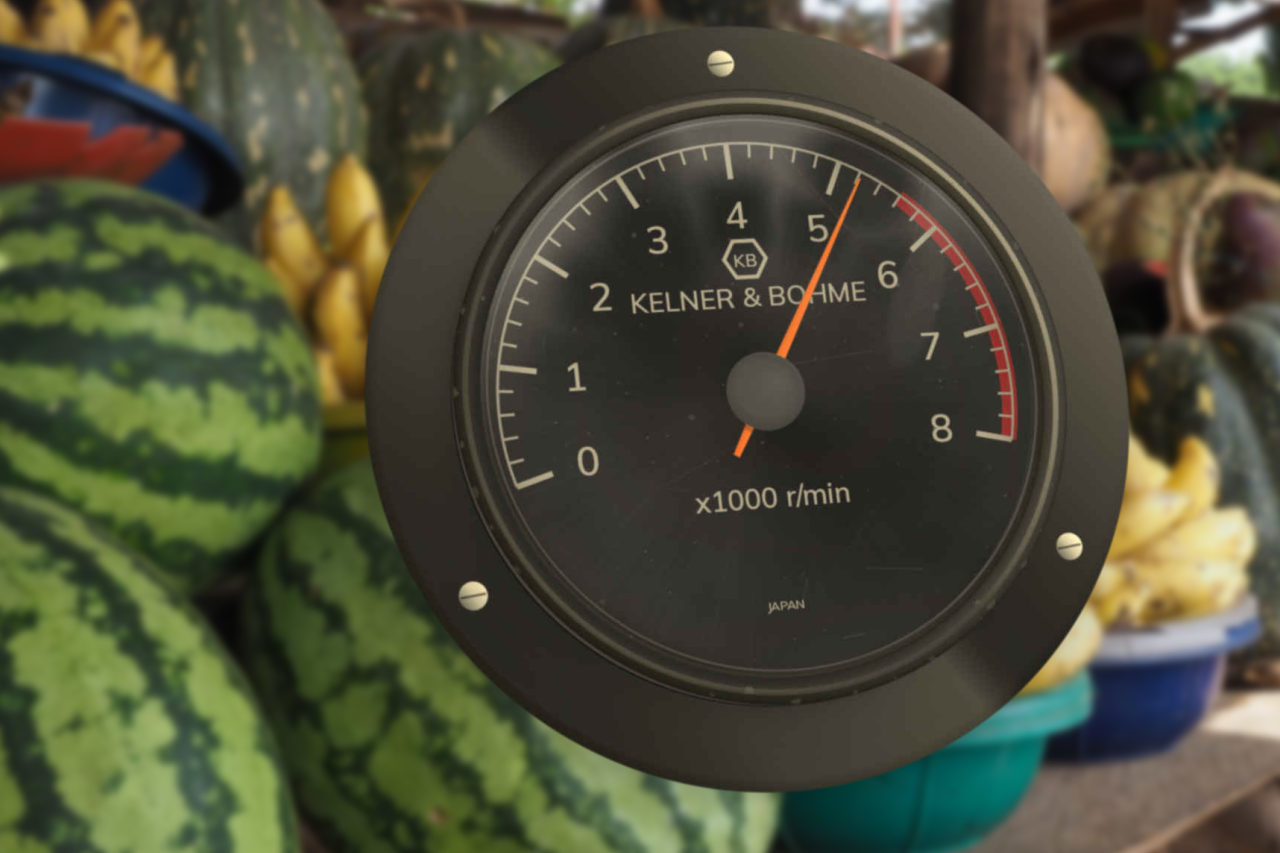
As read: 5200 rpm
